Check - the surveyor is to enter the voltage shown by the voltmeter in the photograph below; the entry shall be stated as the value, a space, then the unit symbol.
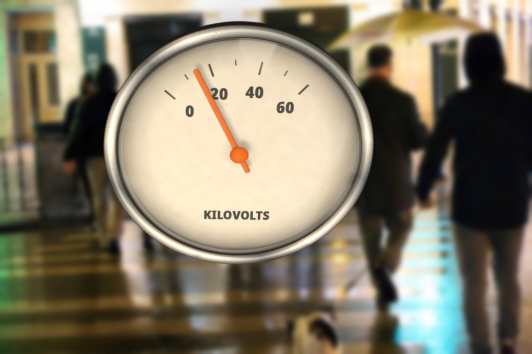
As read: 15 kV
